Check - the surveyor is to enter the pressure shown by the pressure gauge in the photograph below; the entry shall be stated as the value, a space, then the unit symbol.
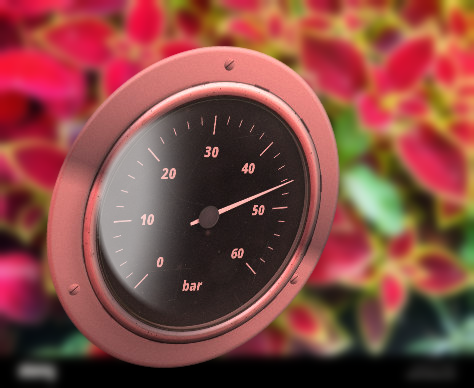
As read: 46 bar
